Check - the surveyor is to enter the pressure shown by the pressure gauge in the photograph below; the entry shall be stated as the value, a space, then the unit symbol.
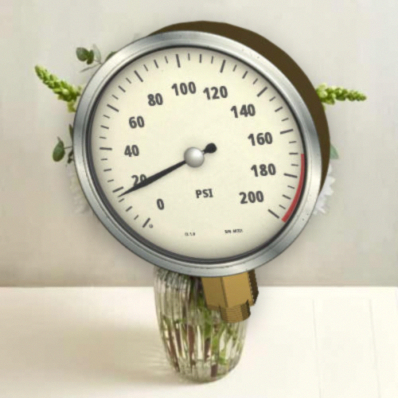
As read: 17.5 psi
